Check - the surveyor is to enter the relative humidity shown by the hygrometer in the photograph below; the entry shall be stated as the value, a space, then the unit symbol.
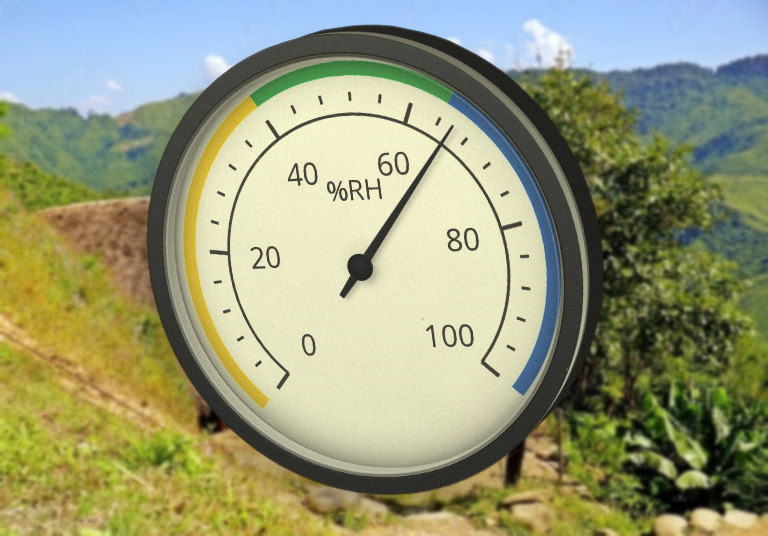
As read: 66 %
